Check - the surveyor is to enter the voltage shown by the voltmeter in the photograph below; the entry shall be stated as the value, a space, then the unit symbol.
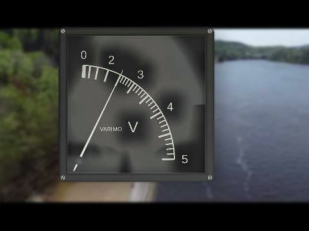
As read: 2.5 V
